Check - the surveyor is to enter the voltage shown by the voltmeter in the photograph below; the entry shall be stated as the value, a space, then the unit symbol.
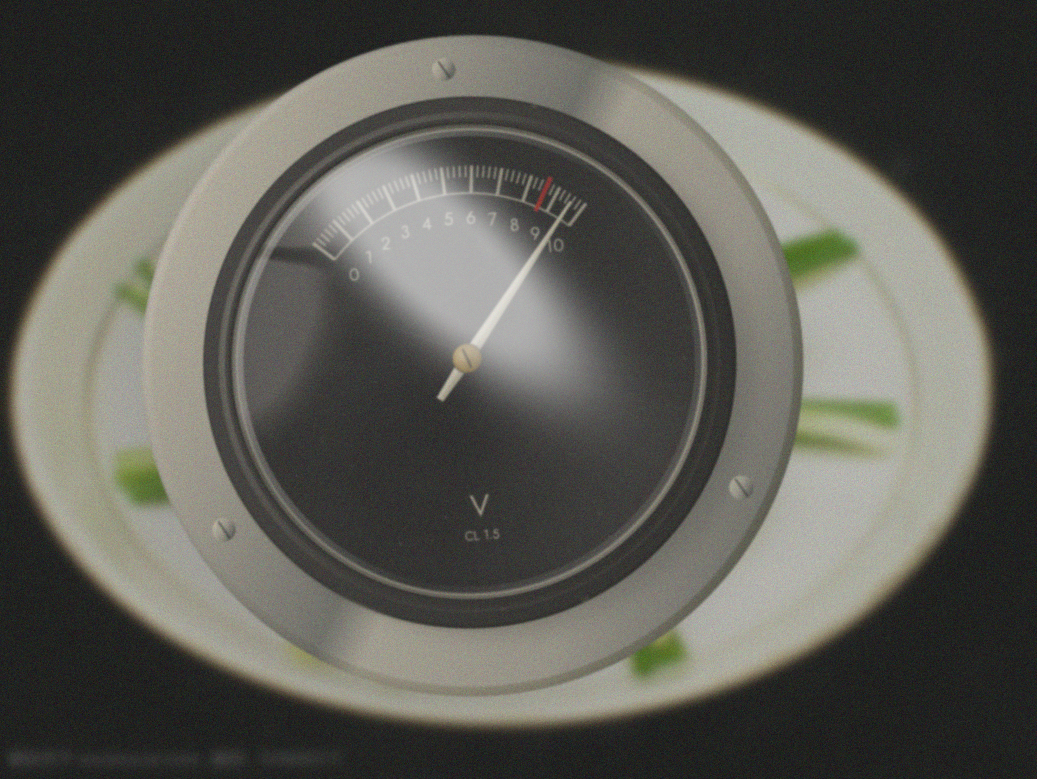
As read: 9.6 V
